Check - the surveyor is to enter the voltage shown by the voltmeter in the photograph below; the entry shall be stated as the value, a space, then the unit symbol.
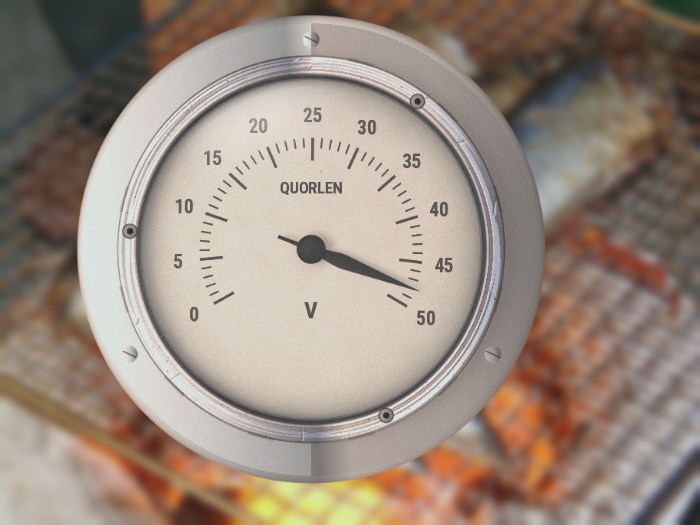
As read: 48 V
